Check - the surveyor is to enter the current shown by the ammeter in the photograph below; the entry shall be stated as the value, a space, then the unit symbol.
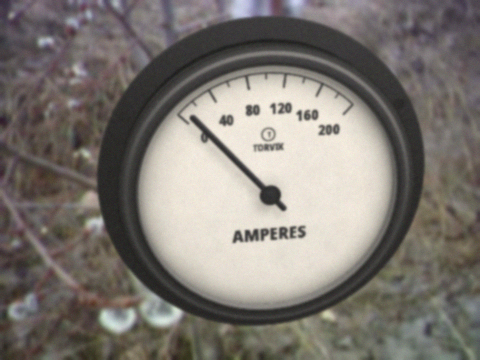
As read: 10 A
